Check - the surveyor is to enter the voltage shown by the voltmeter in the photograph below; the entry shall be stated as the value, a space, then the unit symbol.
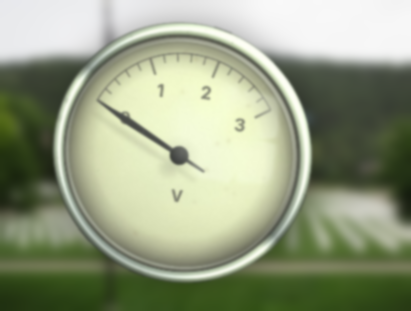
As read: 0 V
